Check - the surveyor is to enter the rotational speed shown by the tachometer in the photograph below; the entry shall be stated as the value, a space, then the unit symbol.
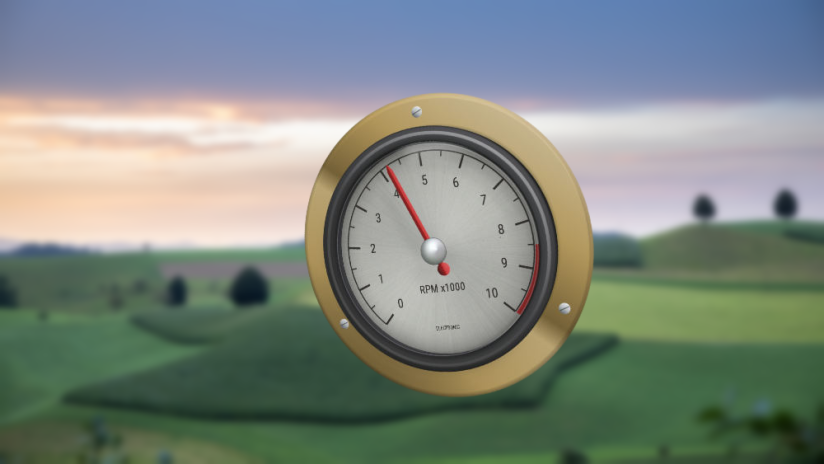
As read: 4250 rpm
